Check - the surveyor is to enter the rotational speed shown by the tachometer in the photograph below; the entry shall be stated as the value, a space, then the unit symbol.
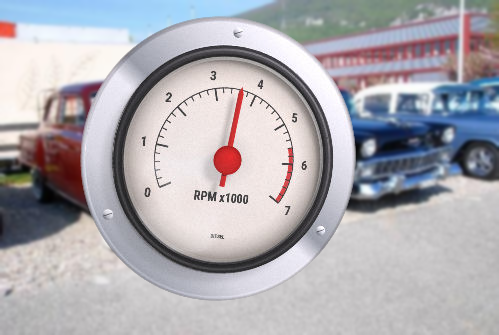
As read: 3600 rpm
